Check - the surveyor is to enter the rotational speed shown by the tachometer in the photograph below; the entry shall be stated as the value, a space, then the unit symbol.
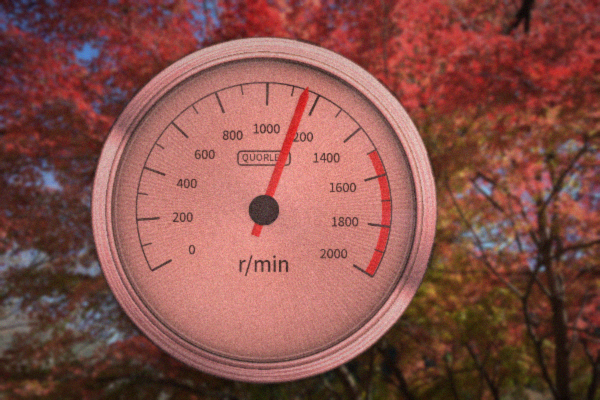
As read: 1150 rpm
